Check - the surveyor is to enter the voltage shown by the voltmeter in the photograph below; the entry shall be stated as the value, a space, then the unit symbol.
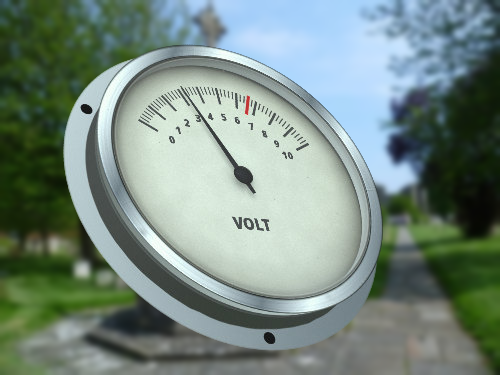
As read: 3 V
